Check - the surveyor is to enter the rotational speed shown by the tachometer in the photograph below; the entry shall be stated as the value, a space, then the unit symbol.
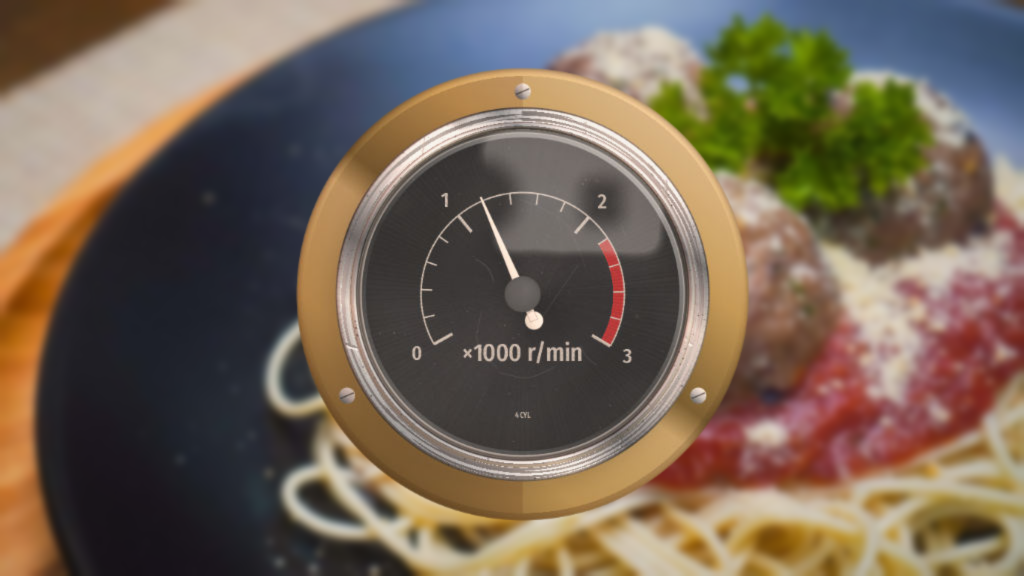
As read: 1200 rpm
